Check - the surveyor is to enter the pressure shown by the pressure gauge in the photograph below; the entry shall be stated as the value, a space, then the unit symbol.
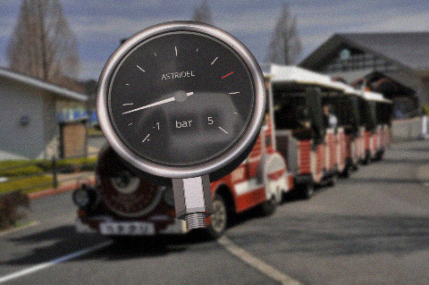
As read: -0.25 bar
